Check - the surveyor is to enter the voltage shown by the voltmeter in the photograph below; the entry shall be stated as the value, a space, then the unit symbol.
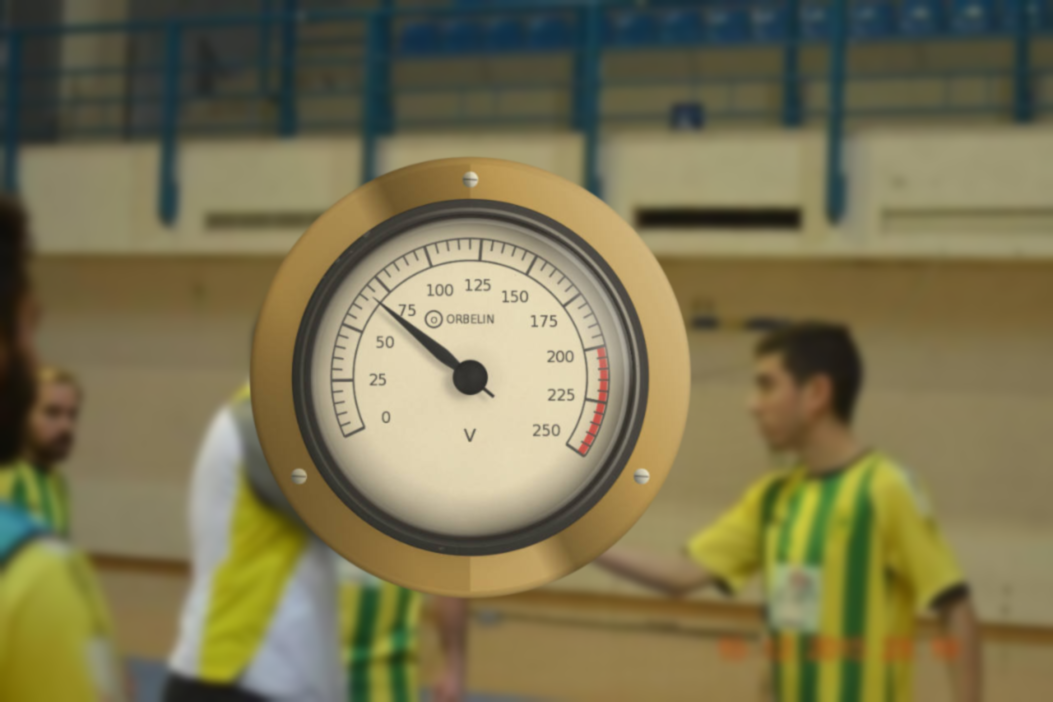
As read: 67.5 V
